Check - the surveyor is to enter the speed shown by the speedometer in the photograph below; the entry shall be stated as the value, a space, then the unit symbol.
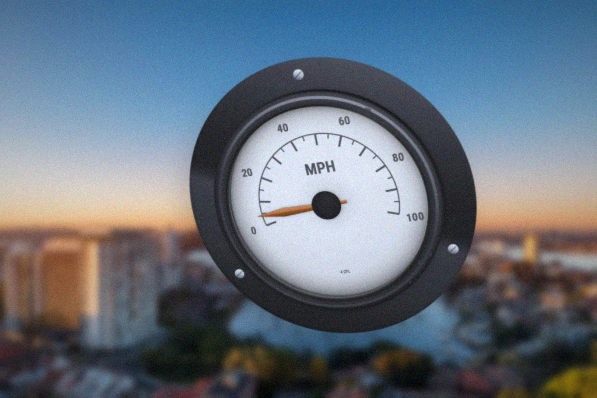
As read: 5 mph
